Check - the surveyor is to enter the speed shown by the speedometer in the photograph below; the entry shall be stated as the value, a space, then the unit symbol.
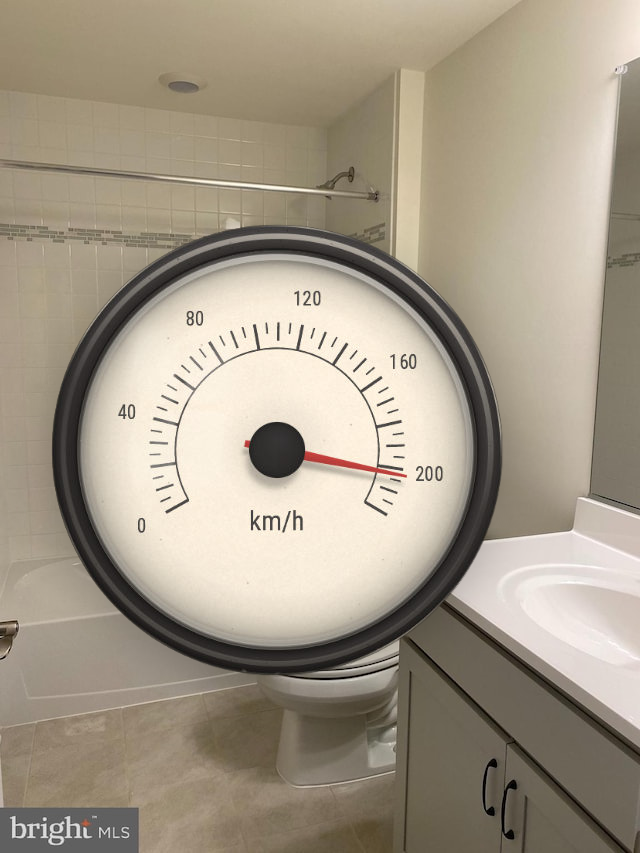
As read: 202.5 km/h
